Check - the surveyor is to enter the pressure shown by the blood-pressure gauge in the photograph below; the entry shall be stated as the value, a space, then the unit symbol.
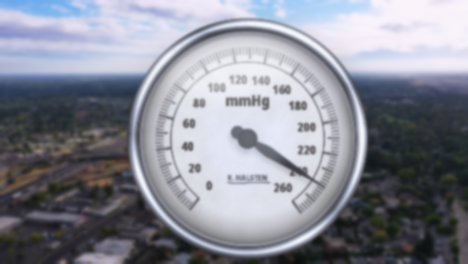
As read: 240 mmHg
